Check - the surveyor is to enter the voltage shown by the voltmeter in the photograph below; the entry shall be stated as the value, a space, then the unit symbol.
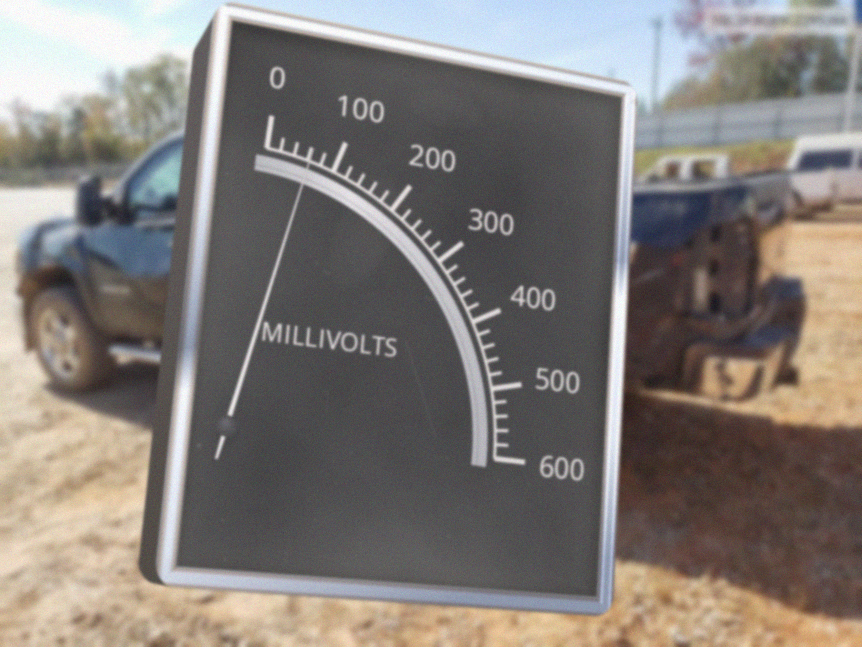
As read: 60 mV
